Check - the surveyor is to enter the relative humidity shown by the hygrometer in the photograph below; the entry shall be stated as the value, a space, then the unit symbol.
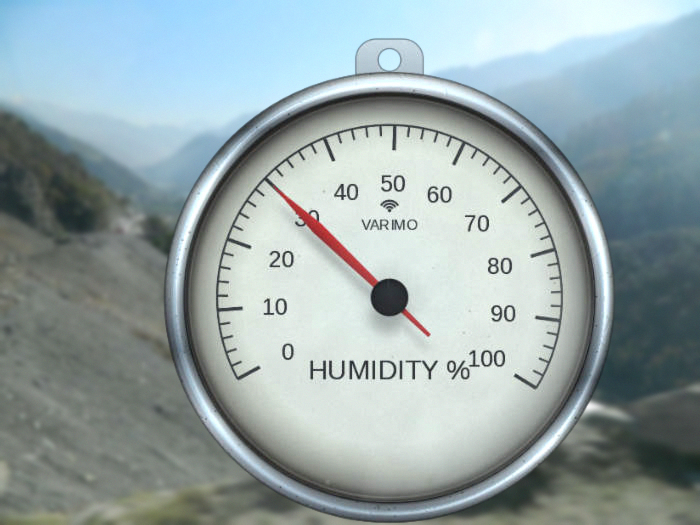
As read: 30 %
